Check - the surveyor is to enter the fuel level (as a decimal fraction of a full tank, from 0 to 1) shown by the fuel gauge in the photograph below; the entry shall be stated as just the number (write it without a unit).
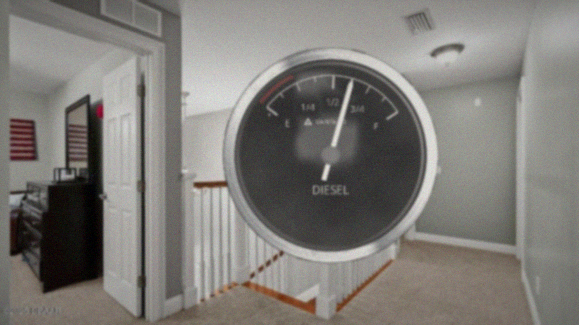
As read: 0.625
